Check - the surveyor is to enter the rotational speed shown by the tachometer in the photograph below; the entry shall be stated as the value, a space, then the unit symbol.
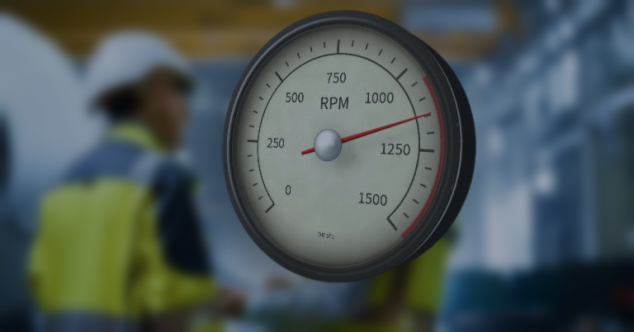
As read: 1150 rpm
